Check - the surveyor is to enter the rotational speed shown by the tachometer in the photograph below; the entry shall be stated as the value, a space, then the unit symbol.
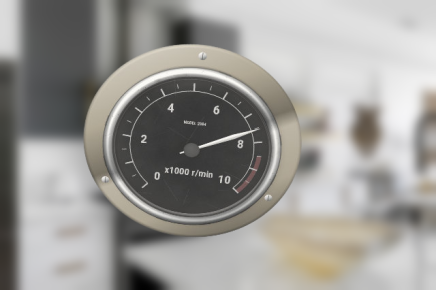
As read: 7500 rpm
